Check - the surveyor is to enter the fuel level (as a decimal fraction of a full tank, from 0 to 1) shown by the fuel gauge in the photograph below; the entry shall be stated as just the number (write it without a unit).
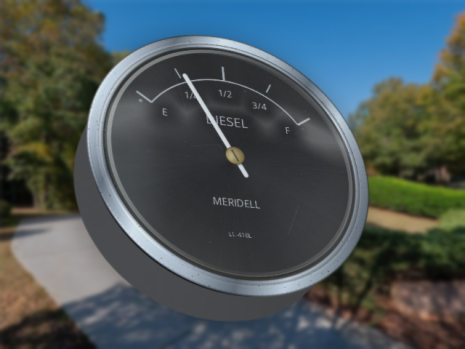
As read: 0.25
